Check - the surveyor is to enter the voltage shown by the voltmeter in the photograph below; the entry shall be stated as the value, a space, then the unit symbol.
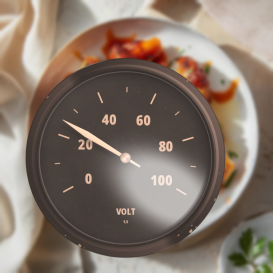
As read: 25 V
